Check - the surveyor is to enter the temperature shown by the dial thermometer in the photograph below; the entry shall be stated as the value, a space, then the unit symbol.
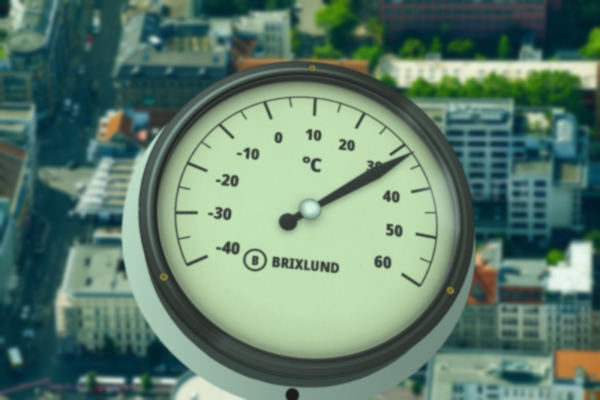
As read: 32.5 °C
